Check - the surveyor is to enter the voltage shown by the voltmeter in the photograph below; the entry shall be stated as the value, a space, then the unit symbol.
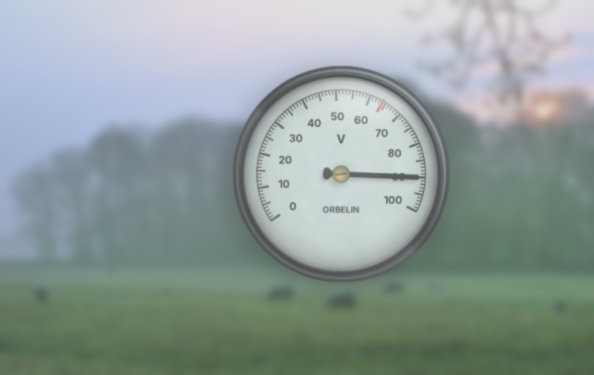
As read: 90 V
